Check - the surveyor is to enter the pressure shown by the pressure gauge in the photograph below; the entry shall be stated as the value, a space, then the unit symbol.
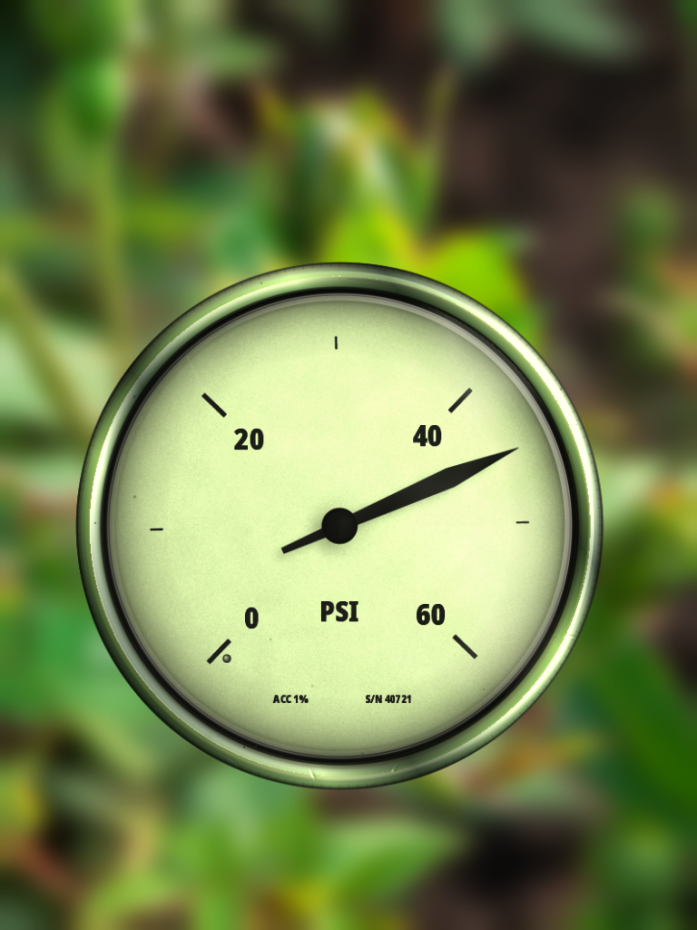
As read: 45 psi
